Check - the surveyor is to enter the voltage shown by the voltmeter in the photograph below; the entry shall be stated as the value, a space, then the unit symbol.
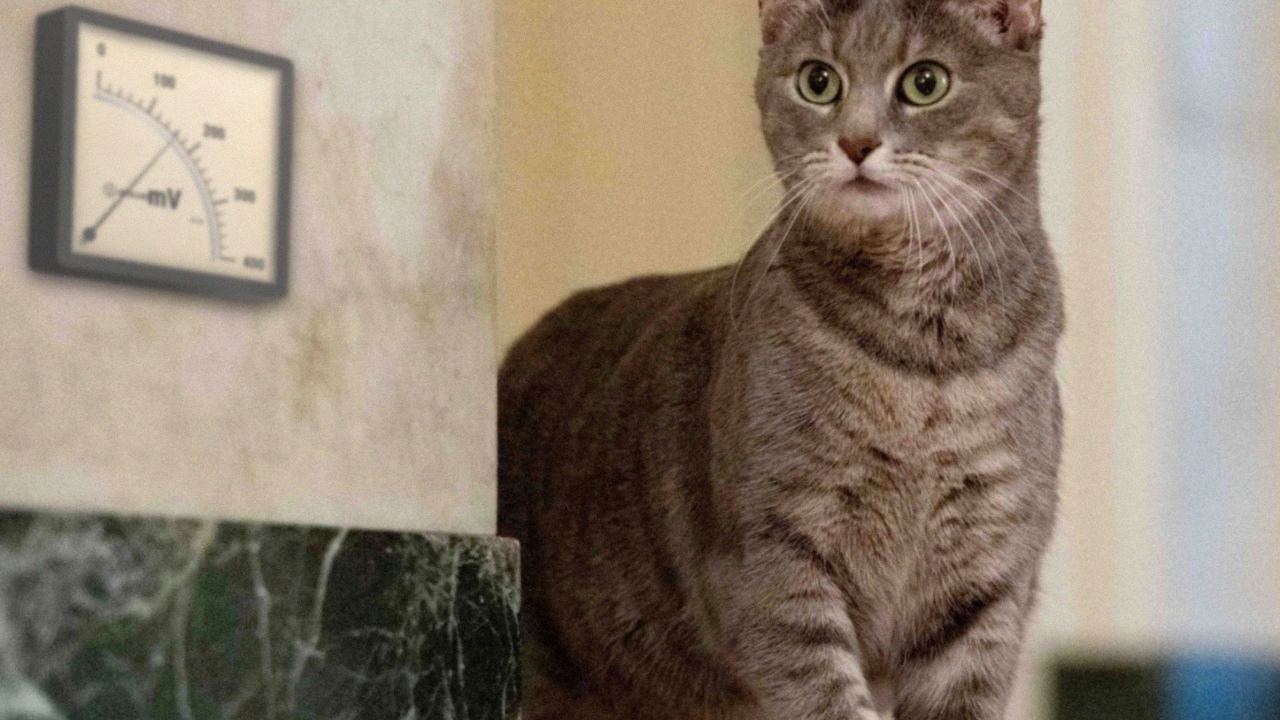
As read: 160 mV
